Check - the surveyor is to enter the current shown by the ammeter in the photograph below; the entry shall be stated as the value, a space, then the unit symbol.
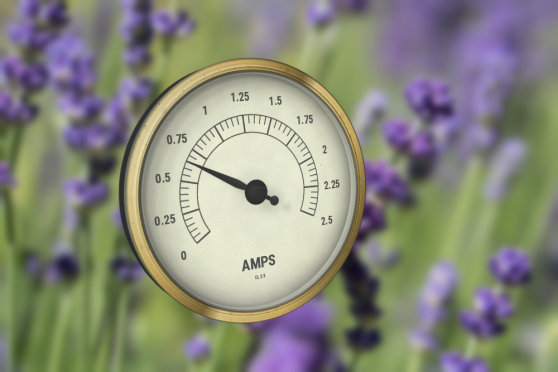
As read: 0.65 A
